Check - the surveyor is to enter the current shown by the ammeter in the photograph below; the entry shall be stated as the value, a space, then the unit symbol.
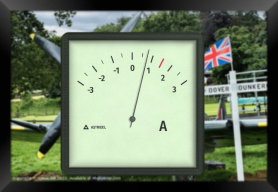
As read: 0.75 A
